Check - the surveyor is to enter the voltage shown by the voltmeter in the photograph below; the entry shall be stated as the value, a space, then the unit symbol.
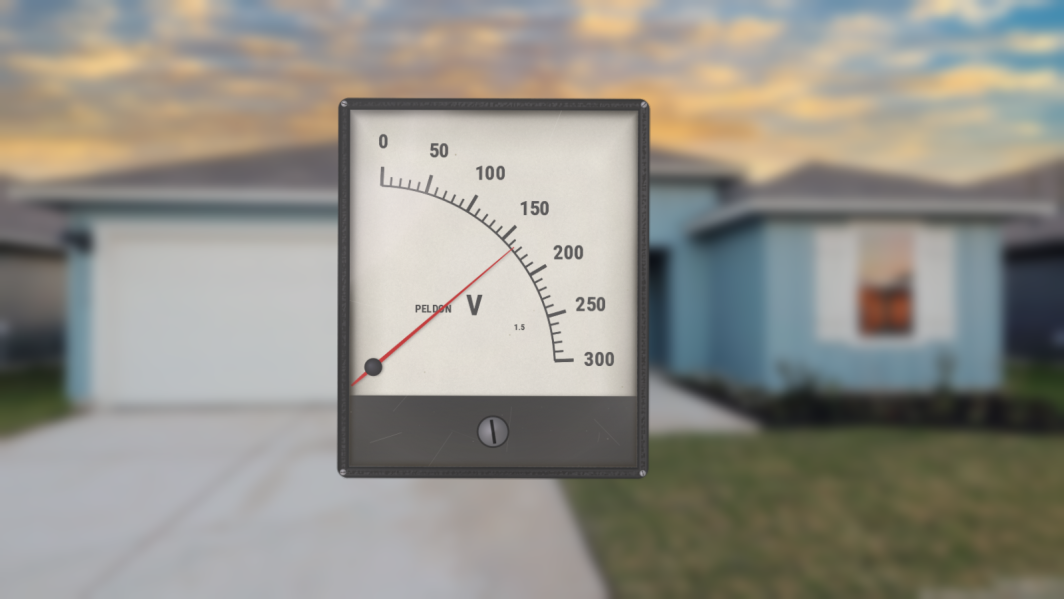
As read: 165 V
